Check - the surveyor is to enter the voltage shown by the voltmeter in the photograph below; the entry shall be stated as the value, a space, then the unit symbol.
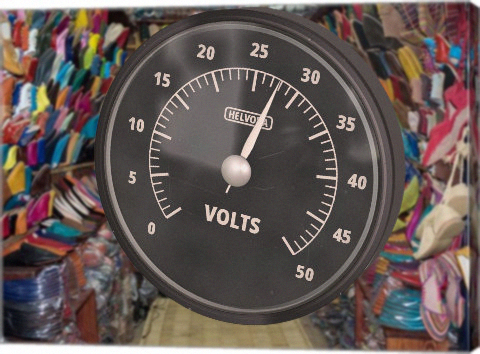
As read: 28 V
